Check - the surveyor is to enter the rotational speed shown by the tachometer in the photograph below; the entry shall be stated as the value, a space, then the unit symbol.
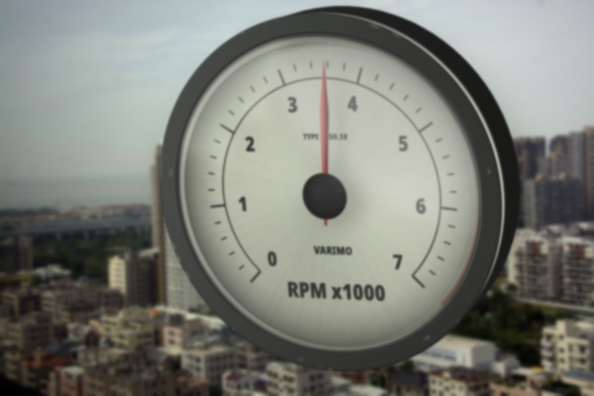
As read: 3600 rpm
